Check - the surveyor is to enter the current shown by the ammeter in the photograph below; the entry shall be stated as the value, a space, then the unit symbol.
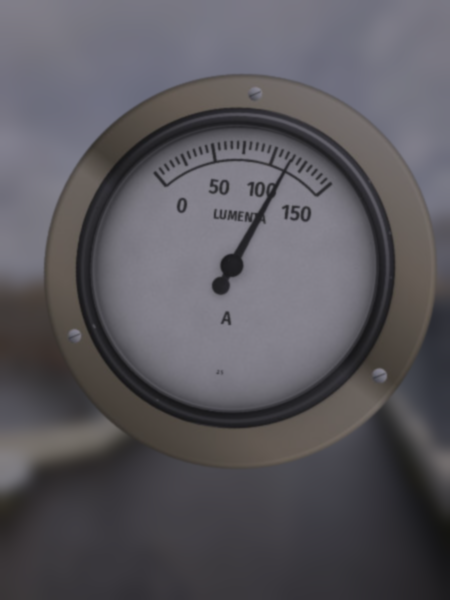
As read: 115 A
